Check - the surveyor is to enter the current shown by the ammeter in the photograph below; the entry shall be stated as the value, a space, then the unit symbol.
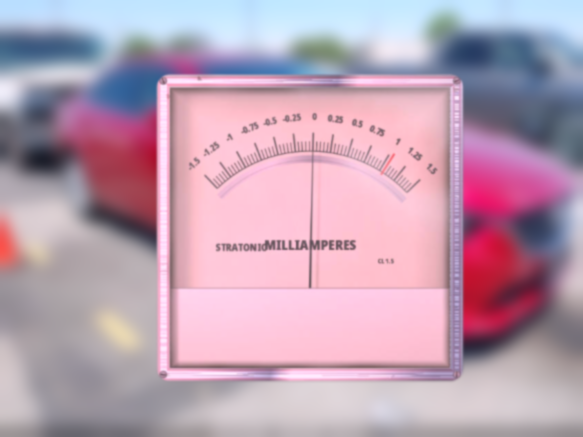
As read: 0 mA
